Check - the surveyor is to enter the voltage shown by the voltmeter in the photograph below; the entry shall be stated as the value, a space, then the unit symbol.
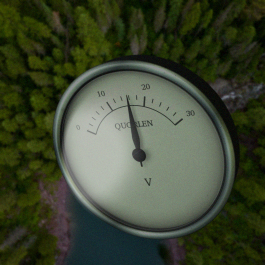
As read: 16 V
